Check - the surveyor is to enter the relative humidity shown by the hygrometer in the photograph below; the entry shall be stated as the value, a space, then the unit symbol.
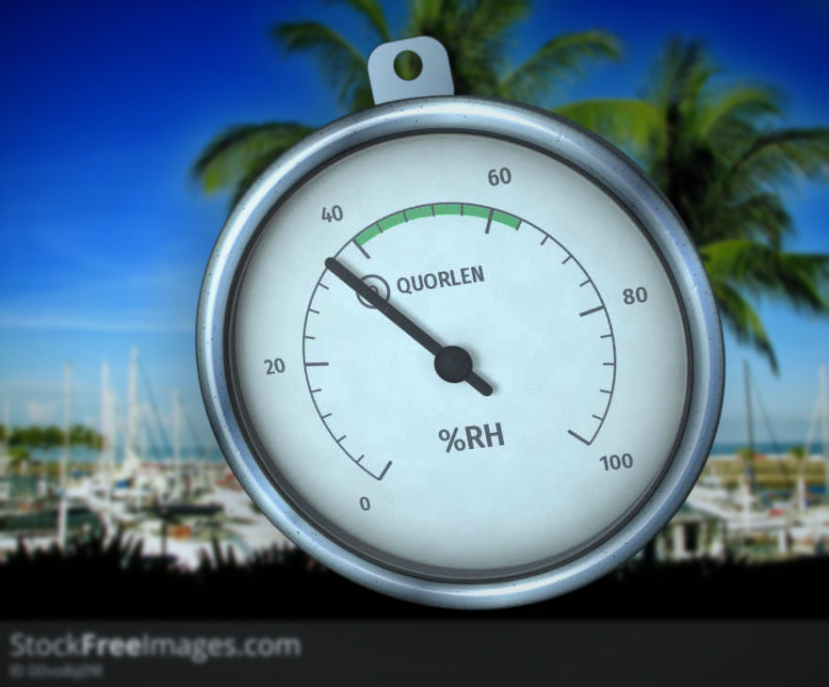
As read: 36 %
